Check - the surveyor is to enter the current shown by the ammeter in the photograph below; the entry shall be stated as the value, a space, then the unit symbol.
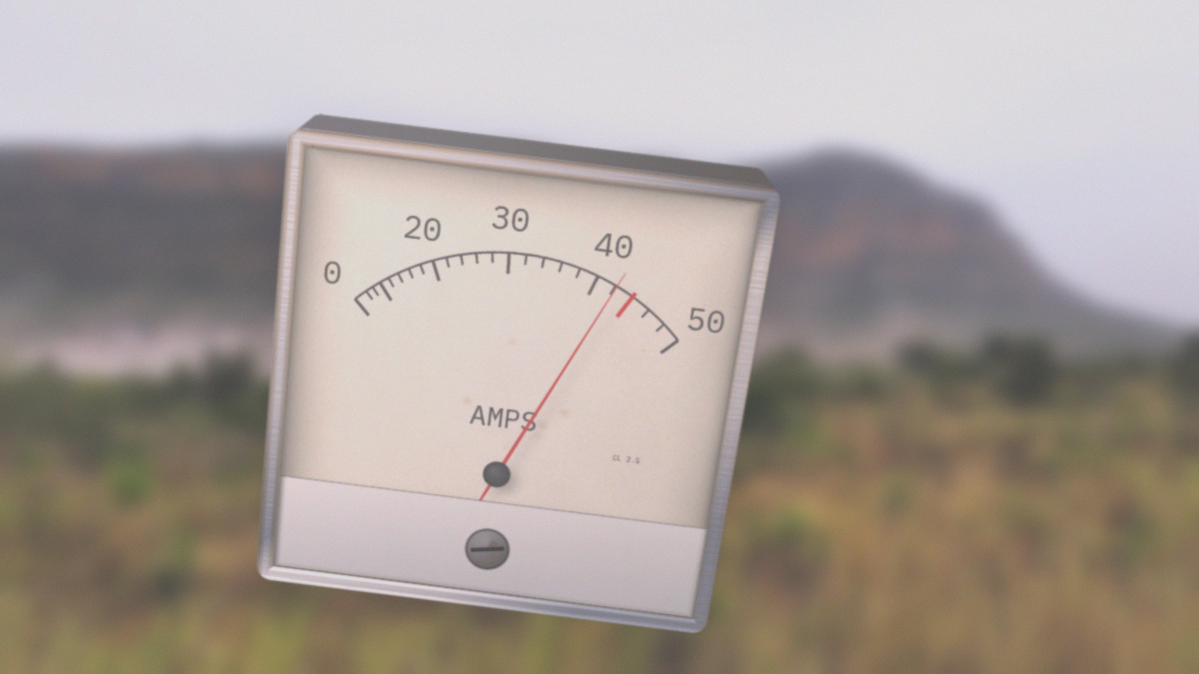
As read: 42 A
